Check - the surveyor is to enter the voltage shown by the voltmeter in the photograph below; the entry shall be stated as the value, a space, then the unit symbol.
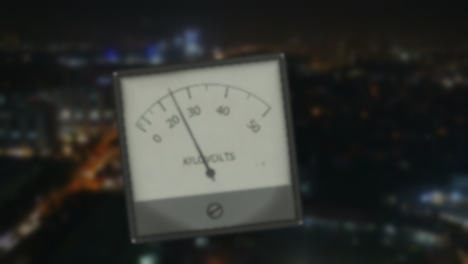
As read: 25 kV
